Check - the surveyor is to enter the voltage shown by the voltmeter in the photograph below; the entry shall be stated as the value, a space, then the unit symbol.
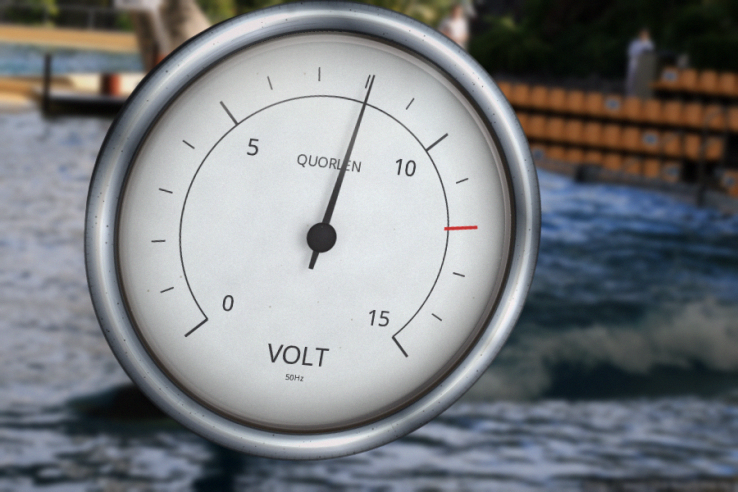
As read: 8 V
